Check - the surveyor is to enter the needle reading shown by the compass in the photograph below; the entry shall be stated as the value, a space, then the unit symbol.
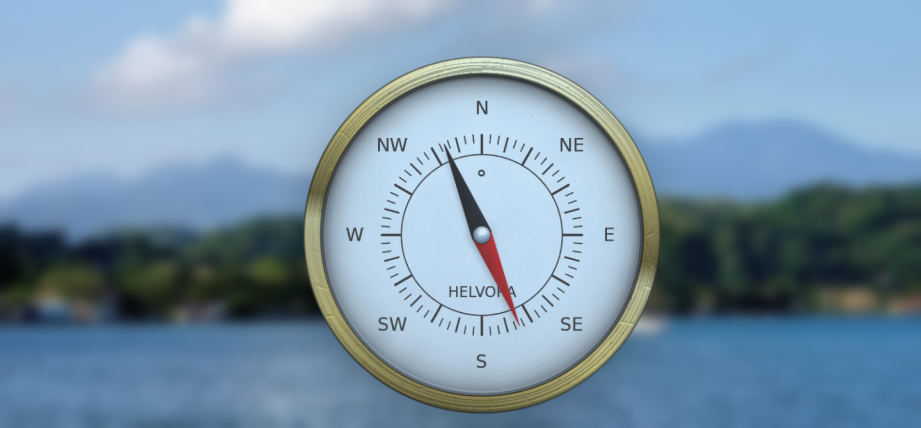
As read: 157.5 °
